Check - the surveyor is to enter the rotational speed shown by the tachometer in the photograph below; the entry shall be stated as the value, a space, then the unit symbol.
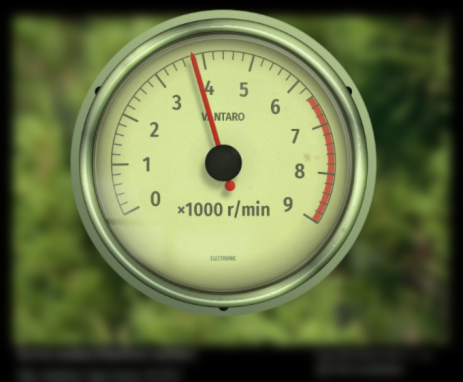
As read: 3800 rpm
